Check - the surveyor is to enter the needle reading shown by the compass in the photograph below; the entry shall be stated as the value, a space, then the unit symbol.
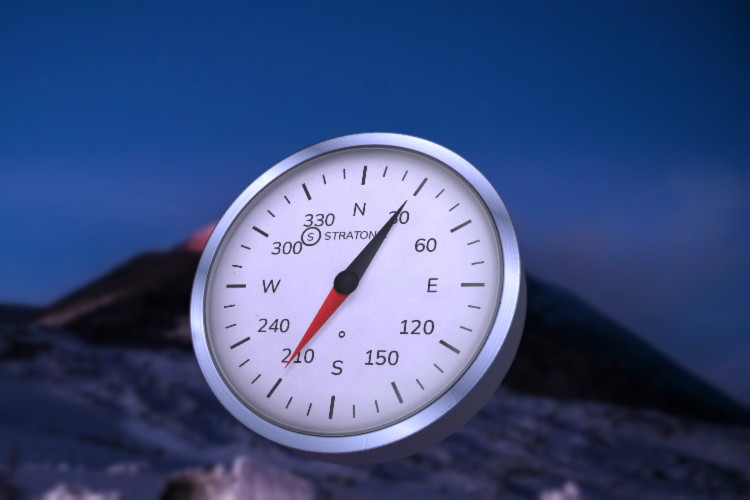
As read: 210 °
